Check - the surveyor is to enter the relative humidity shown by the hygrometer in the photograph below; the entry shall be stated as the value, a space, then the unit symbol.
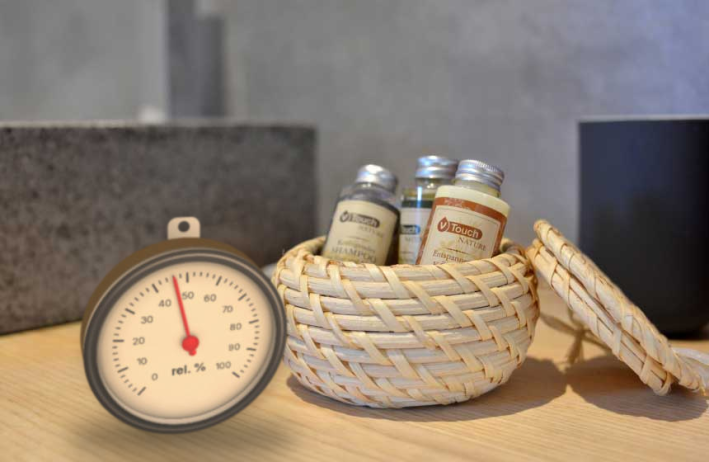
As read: 46 %
